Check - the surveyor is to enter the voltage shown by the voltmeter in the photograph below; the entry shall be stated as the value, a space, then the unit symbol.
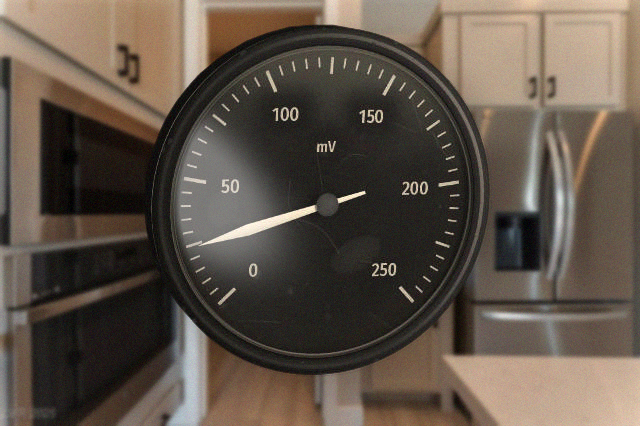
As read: 25 mV
